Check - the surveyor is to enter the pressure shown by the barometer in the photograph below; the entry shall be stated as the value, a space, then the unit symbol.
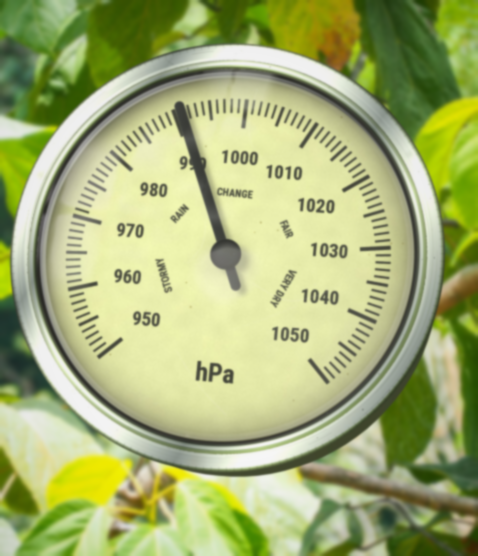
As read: 991 hPa
